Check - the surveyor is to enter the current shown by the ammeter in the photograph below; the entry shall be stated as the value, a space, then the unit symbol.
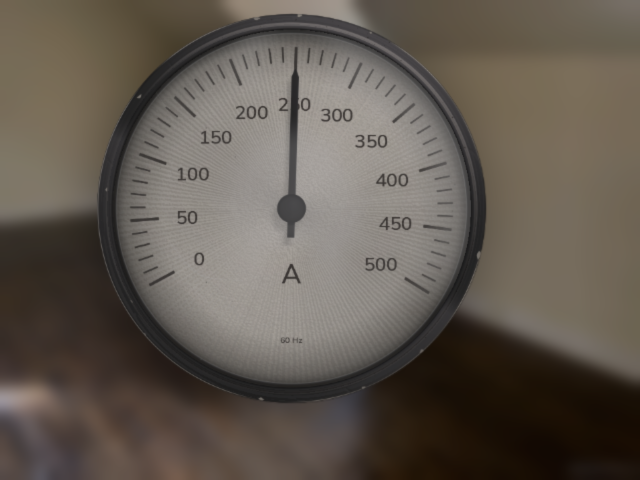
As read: 250 A
